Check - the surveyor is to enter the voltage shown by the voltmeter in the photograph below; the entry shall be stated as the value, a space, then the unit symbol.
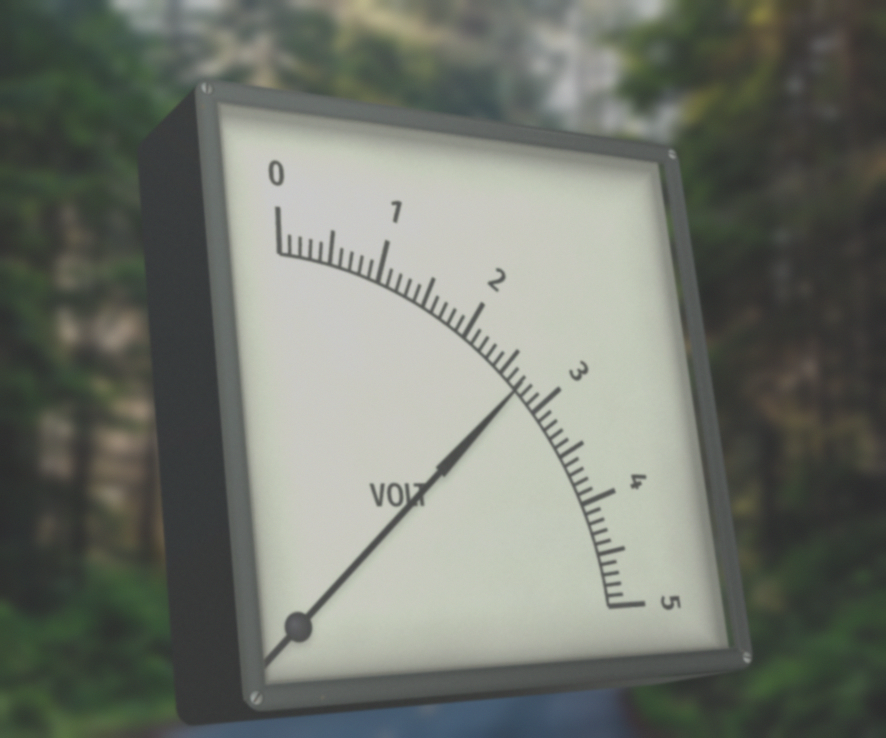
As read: 2.7 V
